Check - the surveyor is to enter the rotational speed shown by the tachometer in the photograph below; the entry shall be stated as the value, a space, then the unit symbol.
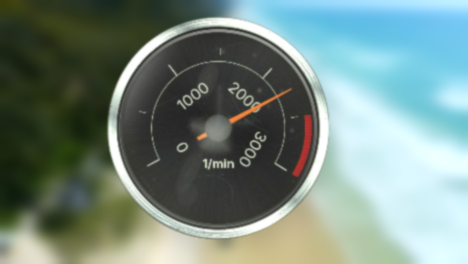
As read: 2250 rpm
